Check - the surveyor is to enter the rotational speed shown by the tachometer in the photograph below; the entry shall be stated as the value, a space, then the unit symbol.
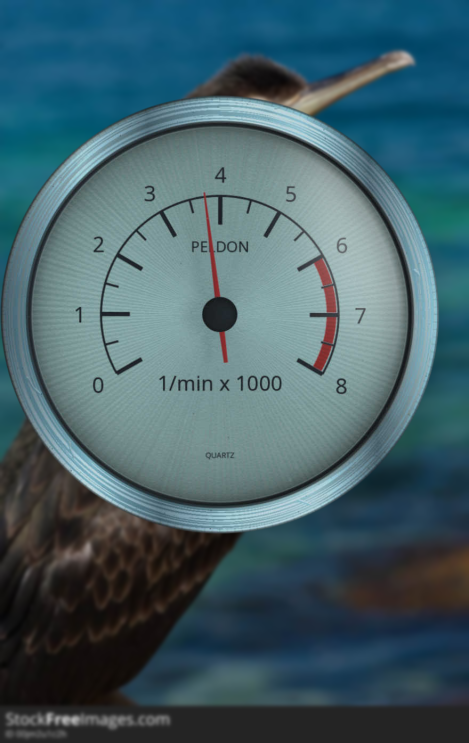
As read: 3750 rpm
